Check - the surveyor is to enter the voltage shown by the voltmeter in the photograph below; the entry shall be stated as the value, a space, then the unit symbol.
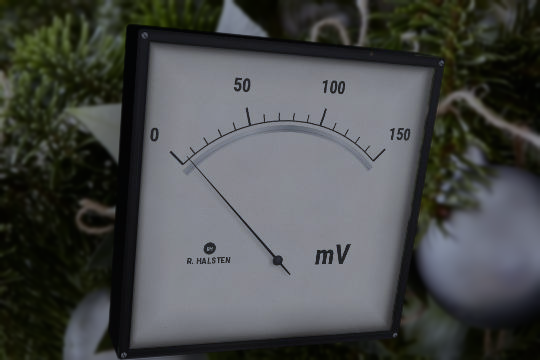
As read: 5 mV
